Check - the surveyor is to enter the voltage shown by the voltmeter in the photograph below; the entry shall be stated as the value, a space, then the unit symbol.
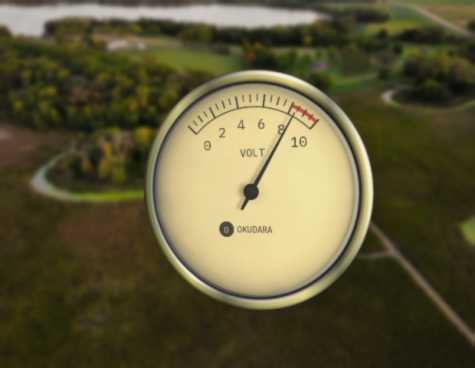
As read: 8.5 V
